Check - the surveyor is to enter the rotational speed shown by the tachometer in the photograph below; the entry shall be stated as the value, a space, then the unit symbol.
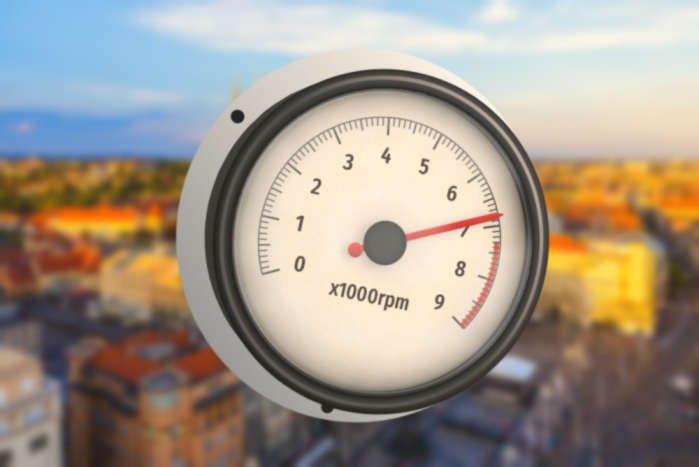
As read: 6800 rpm
